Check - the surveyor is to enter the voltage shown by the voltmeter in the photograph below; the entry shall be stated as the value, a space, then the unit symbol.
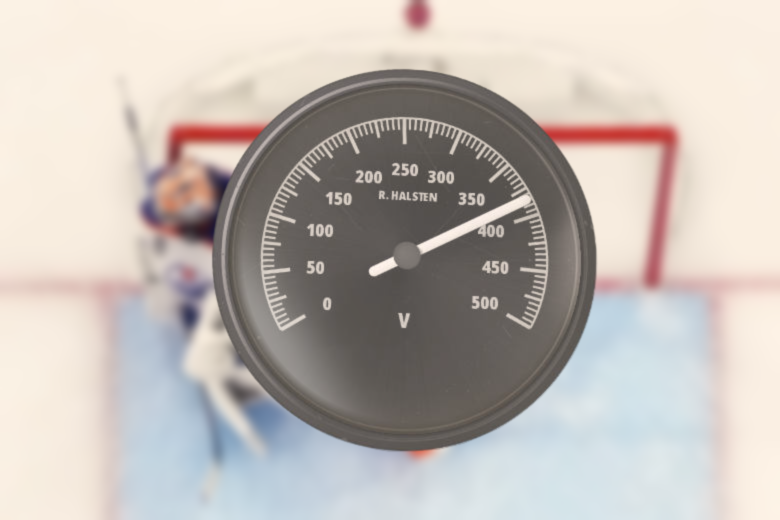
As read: 385 V
